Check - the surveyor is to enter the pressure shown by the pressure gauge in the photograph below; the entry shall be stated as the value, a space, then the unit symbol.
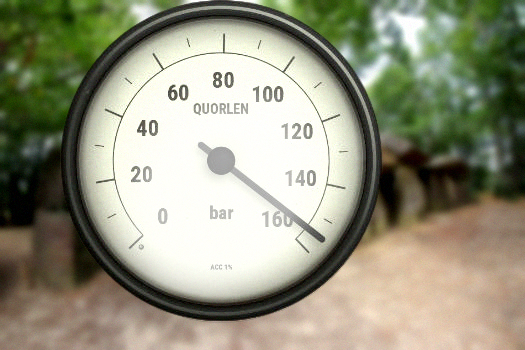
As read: 155 bar
